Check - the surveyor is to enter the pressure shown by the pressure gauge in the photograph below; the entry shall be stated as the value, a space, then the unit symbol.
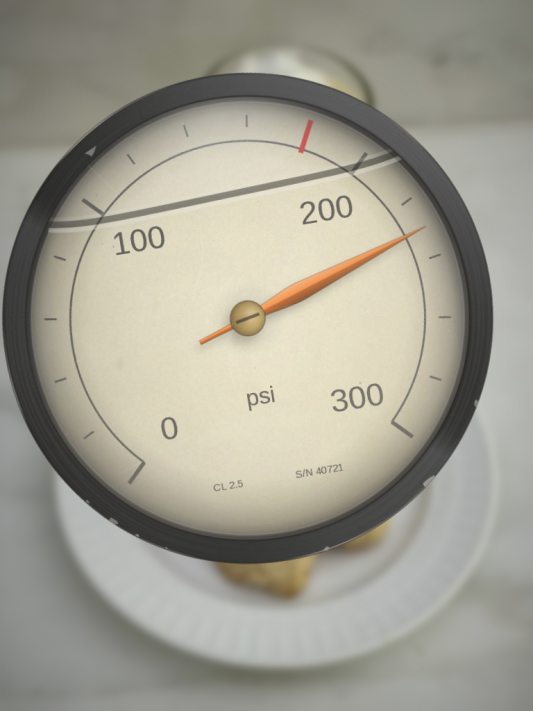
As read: 230 psi
